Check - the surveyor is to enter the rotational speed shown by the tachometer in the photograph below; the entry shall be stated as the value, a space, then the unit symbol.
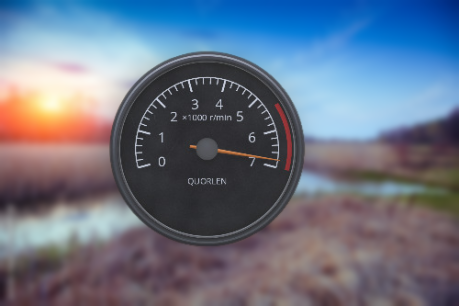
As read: 6800 rpm
